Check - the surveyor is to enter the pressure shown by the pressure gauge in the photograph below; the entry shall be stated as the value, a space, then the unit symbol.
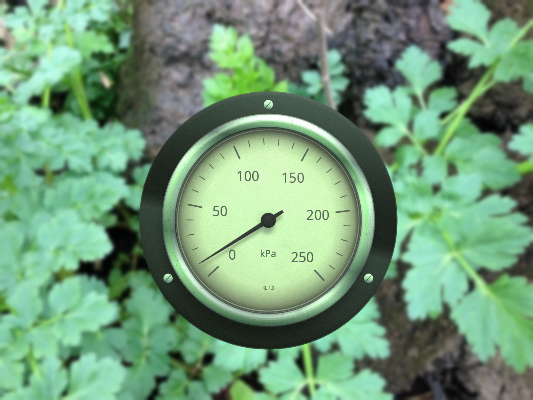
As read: 10 kPa
